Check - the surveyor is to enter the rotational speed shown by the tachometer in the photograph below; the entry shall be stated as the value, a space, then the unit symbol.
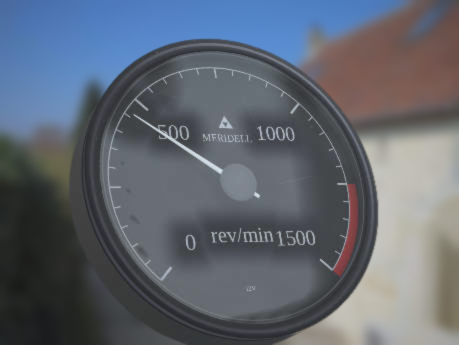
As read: 450 rpm
